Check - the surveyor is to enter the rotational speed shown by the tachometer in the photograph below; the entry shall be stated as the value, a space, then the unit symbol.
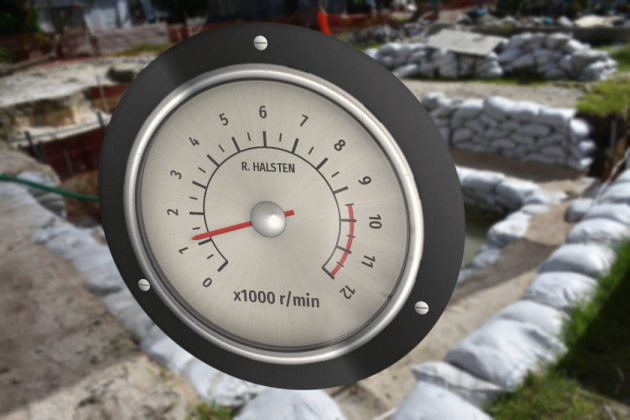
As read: 1250 rpm
